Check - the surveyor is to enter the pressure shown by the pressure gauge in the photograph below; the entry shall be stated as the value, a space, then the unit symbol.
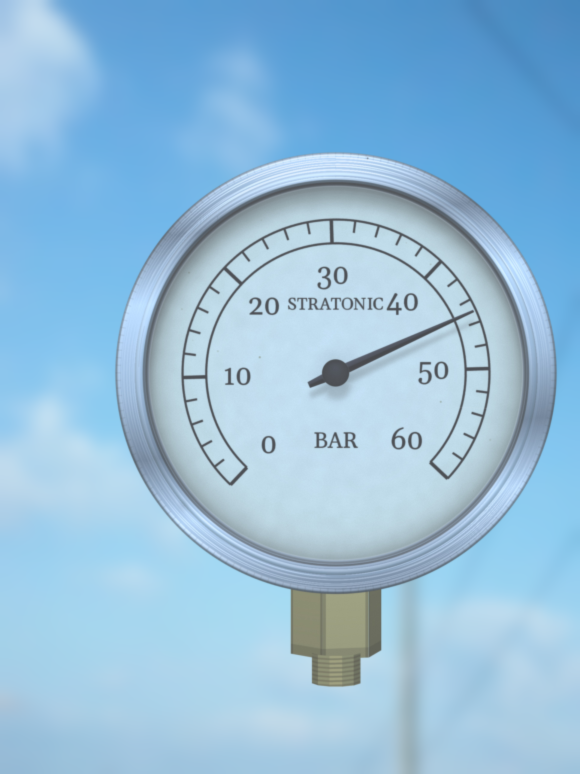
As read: 45 bar
